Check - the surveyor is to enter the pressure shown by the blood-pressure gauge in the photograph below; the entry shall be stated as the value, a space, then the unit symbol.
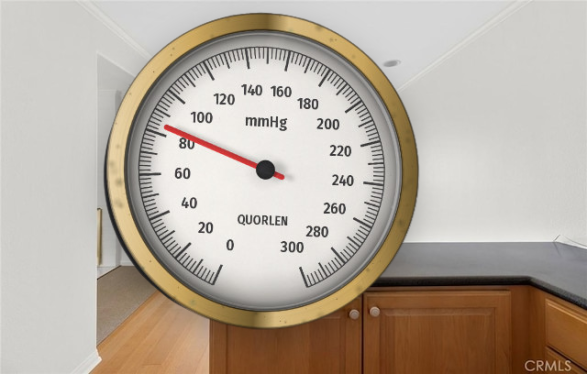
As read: 84 mmHg
